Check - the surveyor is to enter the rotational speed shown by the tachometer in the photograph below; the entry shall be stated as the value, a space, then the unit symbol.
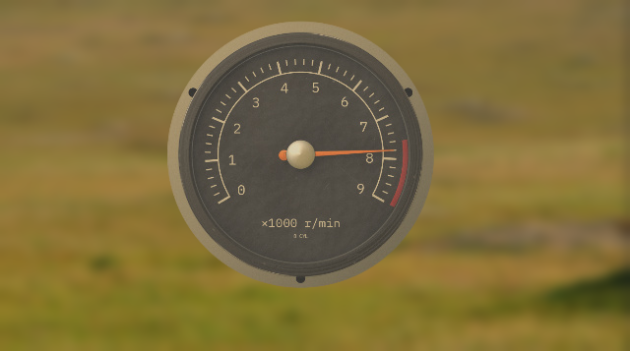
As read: 7800 rpm
